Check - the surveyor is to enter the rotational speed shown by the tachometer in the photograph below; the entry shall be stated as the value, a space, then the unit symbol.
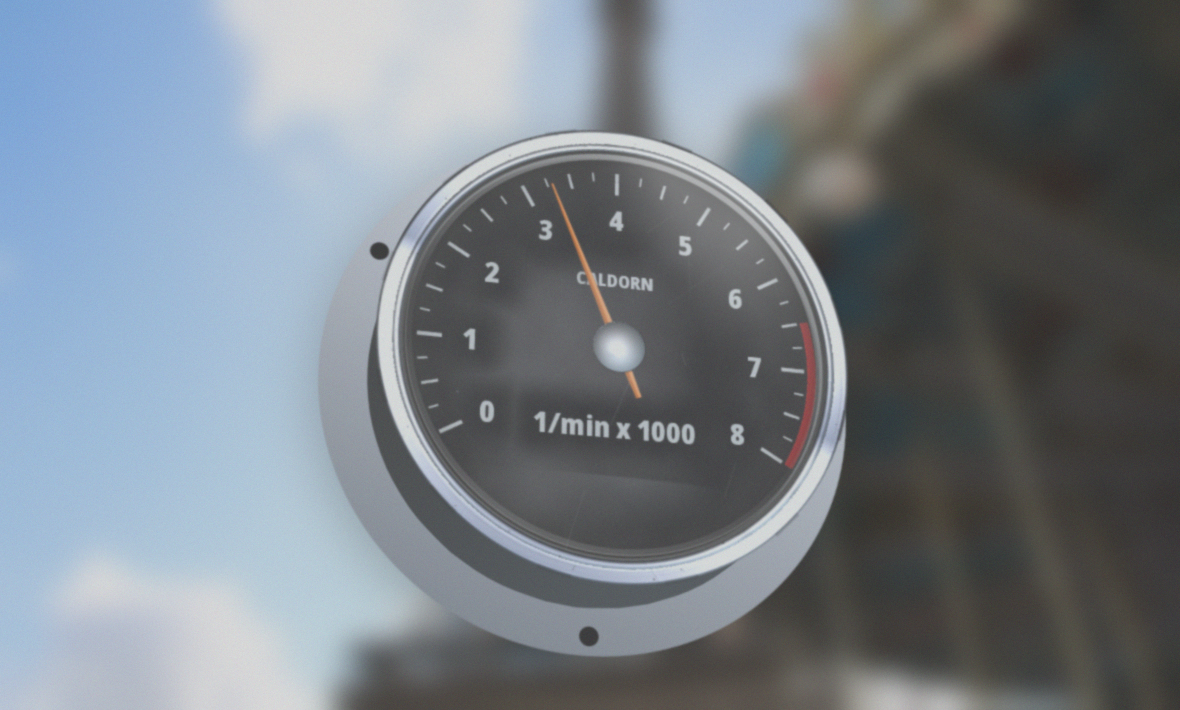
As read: 3250 rpm
